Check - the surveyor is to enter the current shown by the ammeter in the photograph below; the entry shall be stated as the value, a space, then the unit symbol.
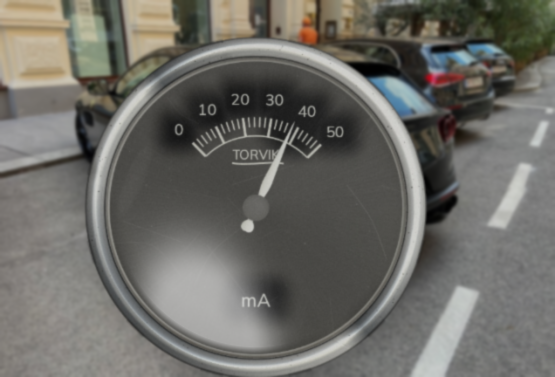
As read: 38 mA
